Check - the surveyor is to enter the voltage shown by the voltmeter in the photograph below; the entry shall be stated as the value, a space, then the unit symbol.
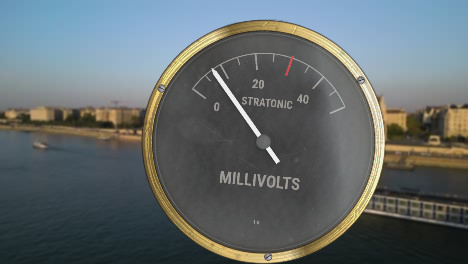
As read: 7.5 mV
